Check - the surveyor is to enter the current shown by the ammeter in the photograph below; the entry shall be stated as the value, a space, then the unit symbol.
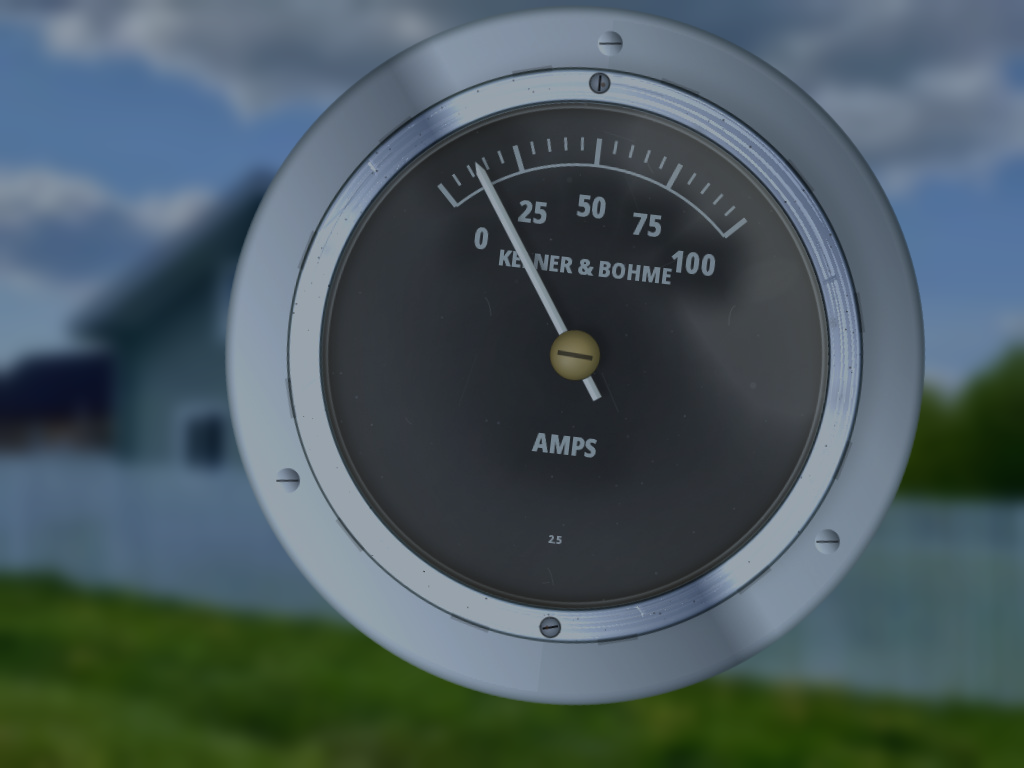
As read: 12.5 A
